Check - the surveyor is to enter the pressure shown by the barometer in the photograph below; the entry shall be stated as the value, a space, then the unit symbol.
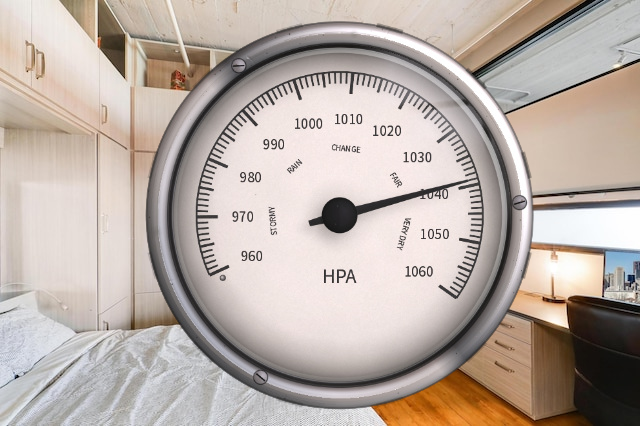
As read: 1039 hPa
